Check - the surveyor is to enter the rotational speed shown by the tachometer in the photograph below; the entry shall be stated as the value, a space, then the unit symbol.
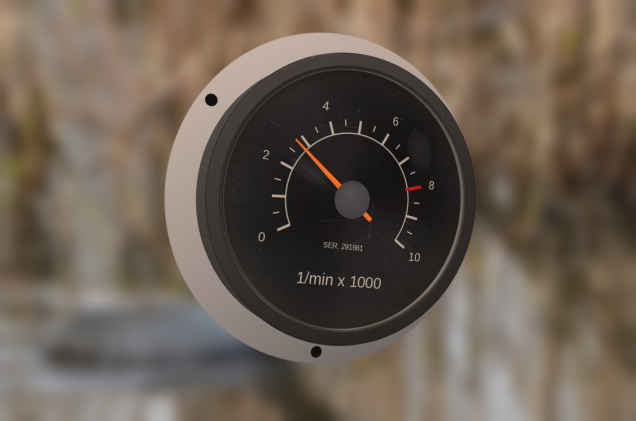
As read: 2750 rpm
